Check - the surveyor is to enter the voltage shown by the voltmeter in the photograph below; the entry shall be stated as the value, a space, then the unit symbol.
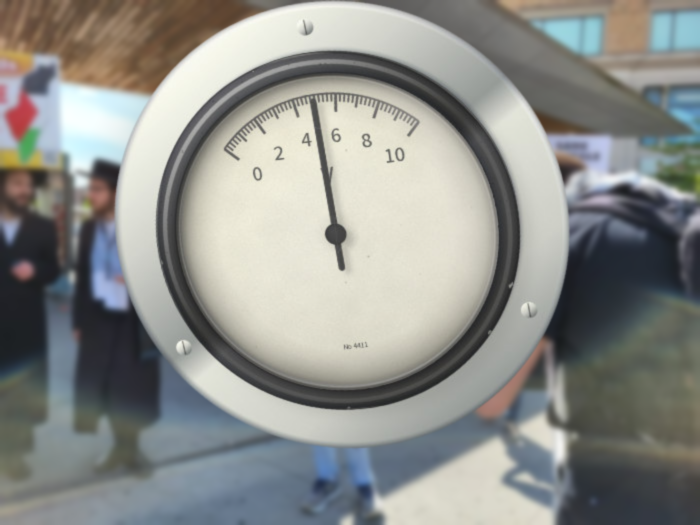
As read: 5 V
